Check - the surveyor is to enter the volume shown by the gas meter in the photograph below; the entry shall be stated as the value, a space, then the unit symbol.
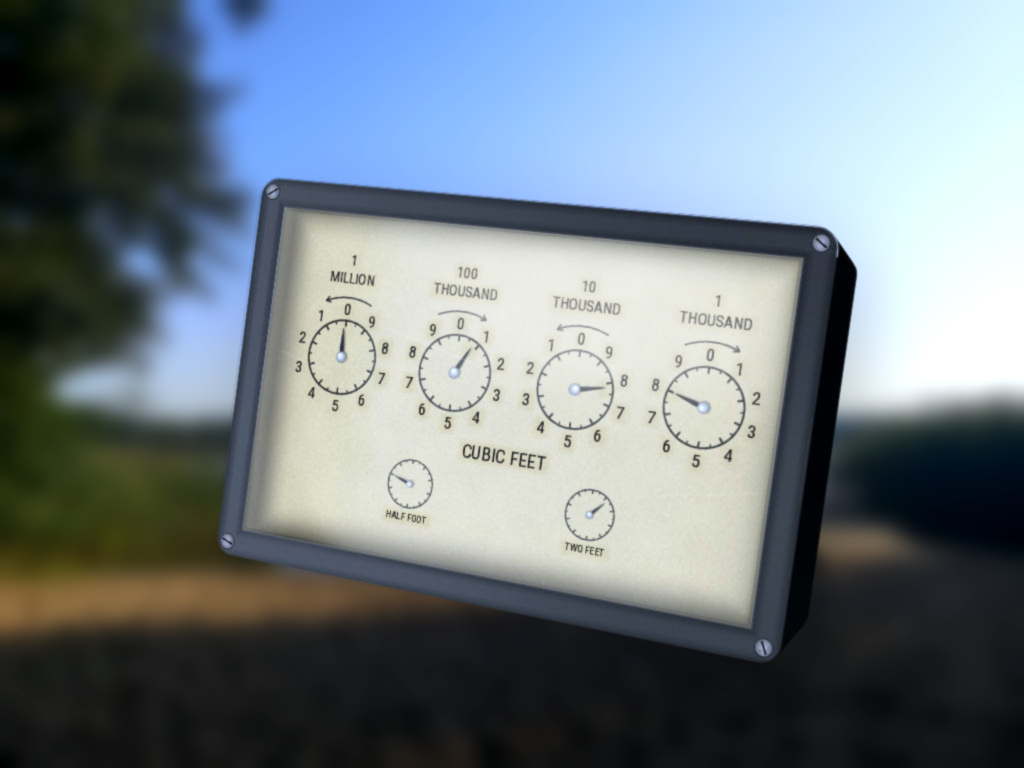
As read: 7800 ft³
